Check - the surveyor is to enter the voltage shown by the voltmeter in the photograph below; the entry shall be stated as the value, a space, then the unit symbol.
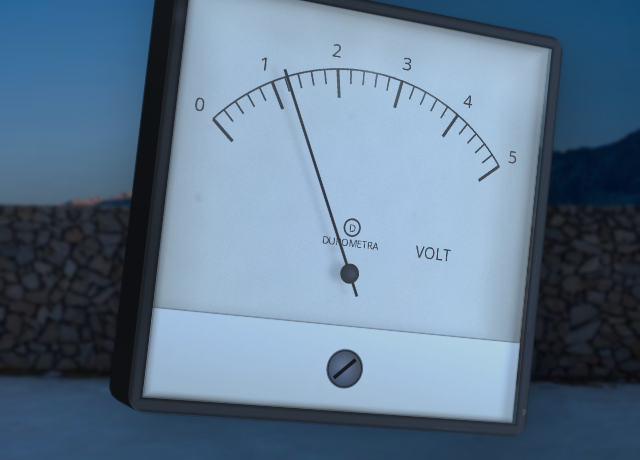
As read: 1.2 V
